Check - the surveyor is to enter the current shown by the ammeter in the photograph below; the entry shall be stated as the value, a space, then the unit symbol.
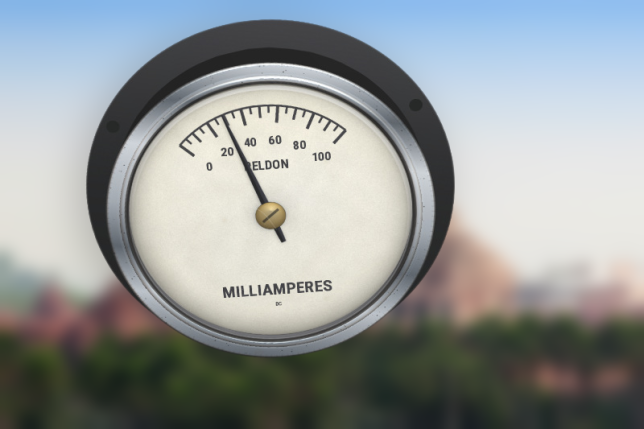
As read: 30 mA
